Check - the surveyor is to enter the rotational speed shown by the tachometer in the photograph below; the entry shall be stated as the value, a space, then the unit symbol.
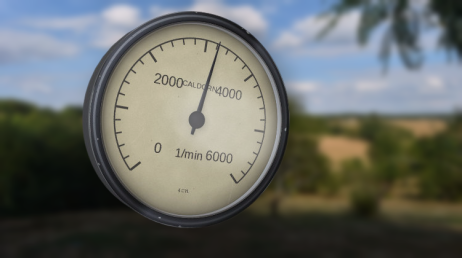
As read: 3200 rpm
